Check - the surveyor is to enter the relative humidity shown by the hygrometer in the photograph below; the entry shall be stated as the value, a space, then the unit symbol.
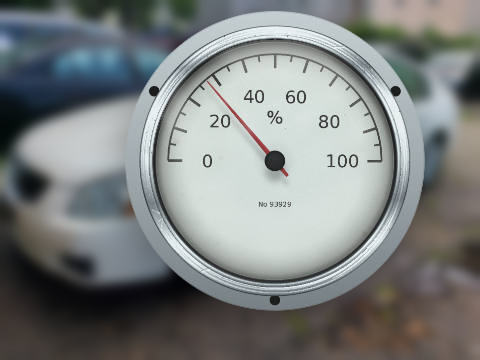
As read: 27.5 %
